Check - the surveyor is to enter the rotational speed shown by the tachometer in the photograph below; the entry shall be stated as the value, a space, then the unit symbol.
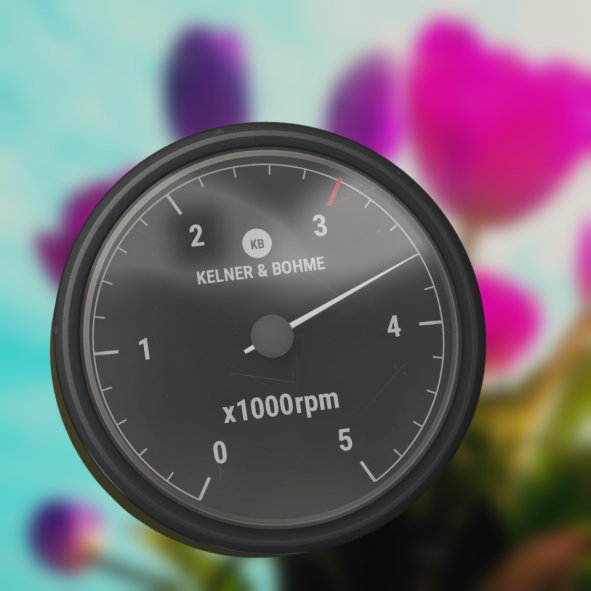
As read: 3600 rpm
